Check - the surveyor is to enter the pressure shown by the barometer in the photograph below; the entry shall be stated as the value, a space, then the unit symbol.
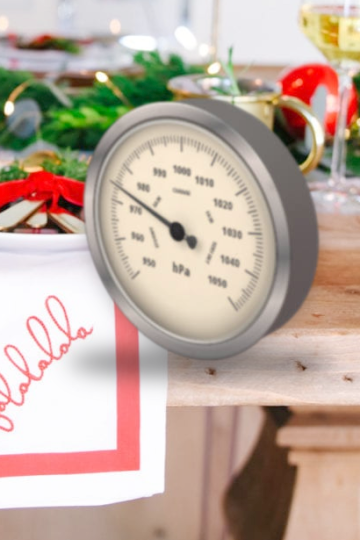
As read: 975 hPa
